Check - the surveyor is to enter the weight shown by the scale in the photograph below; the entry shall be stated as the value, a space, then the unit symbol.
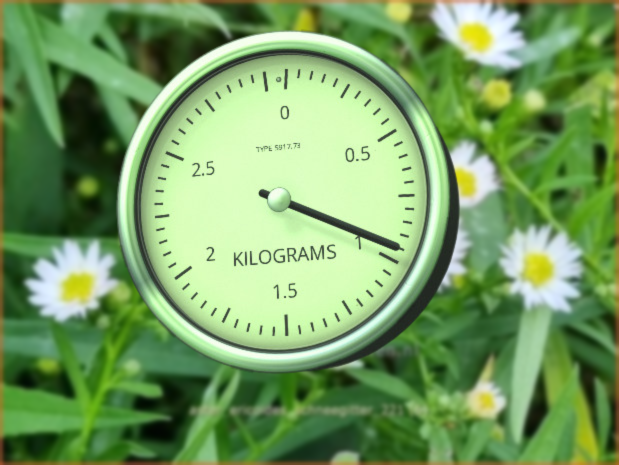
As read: 0.95 kg
